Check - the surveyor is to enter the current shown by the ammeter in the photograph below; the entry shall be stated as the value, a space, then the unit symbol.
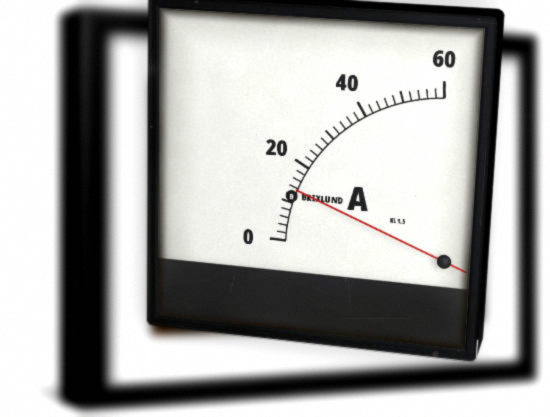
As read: 14 A
